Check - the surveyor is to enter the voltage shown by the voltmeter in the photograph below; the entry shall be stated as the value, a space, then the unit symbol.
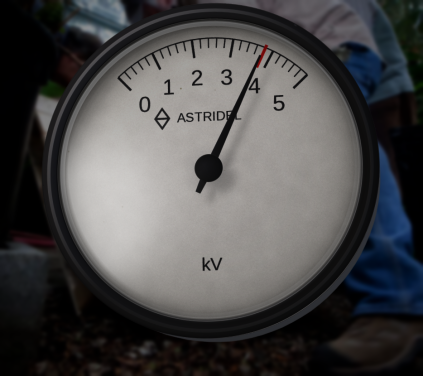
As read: 3.8 kV
